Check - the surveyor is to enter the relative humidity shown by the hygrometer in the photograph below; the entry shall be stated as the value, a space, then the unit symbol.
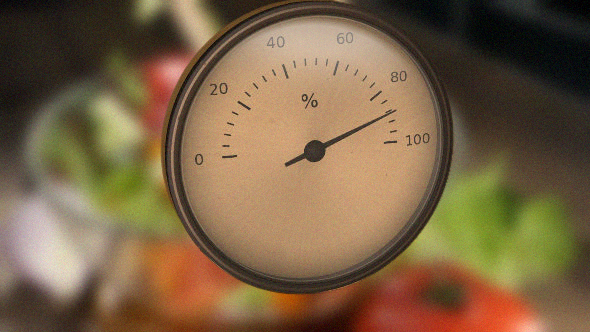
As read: 88 %
